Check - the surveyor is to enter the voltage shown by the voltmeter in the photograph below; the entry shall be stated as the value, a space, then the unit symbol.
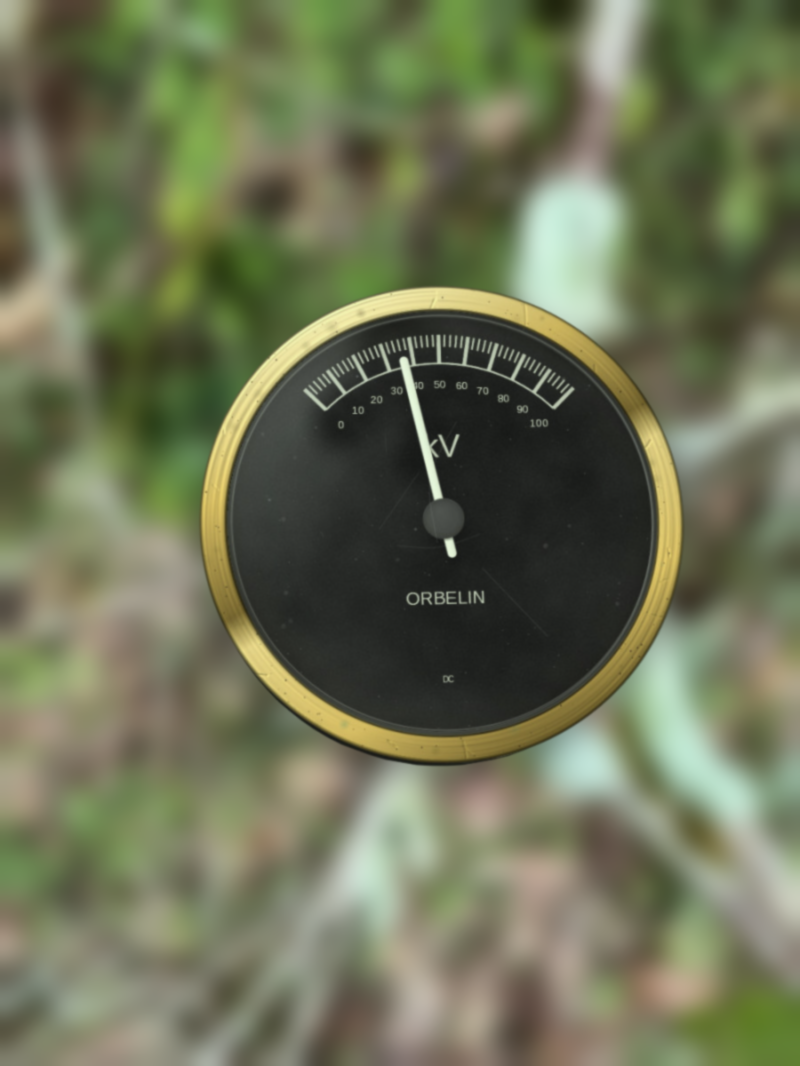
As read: 36 kV
